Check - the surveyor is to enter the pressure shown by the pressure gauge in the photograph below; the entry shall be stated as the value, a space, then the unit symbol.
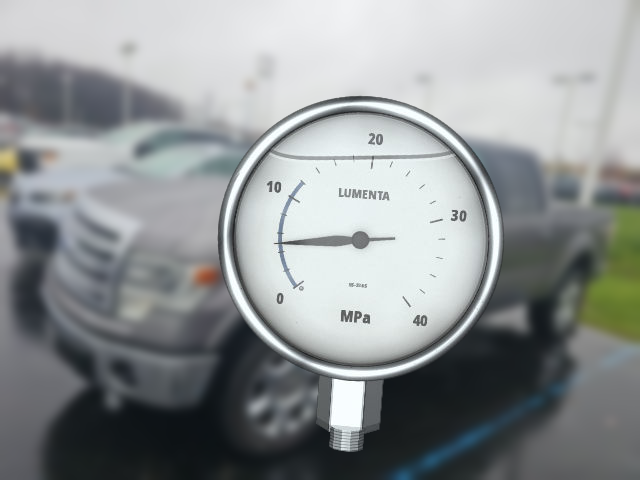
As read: 5 MPa
